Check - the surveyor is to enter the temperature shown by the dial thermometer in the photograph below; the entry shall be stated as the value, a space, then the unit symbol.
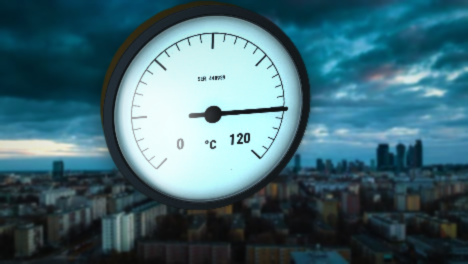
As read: 100 °C
